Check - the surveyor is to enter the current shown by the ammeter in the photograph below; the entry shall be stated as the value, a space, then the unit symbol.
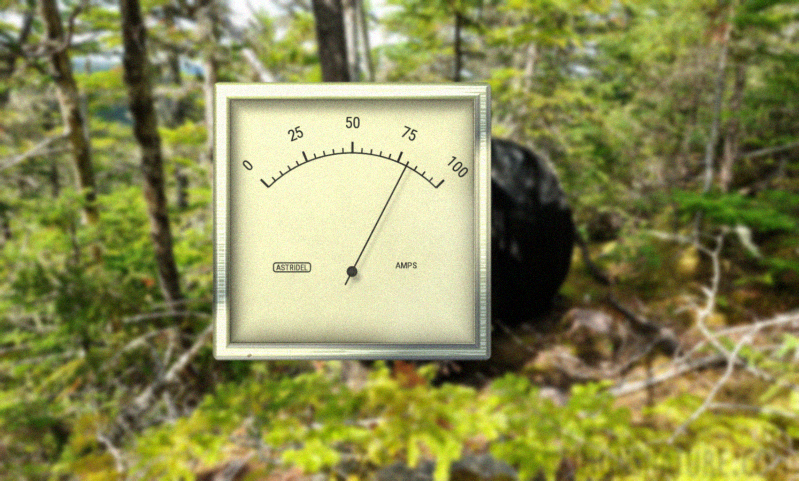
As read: 80 A
